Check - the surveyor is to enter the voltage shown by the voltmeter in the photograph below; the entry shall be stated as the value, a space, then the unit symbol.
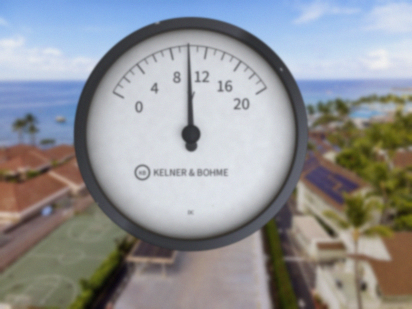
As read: 10 V
